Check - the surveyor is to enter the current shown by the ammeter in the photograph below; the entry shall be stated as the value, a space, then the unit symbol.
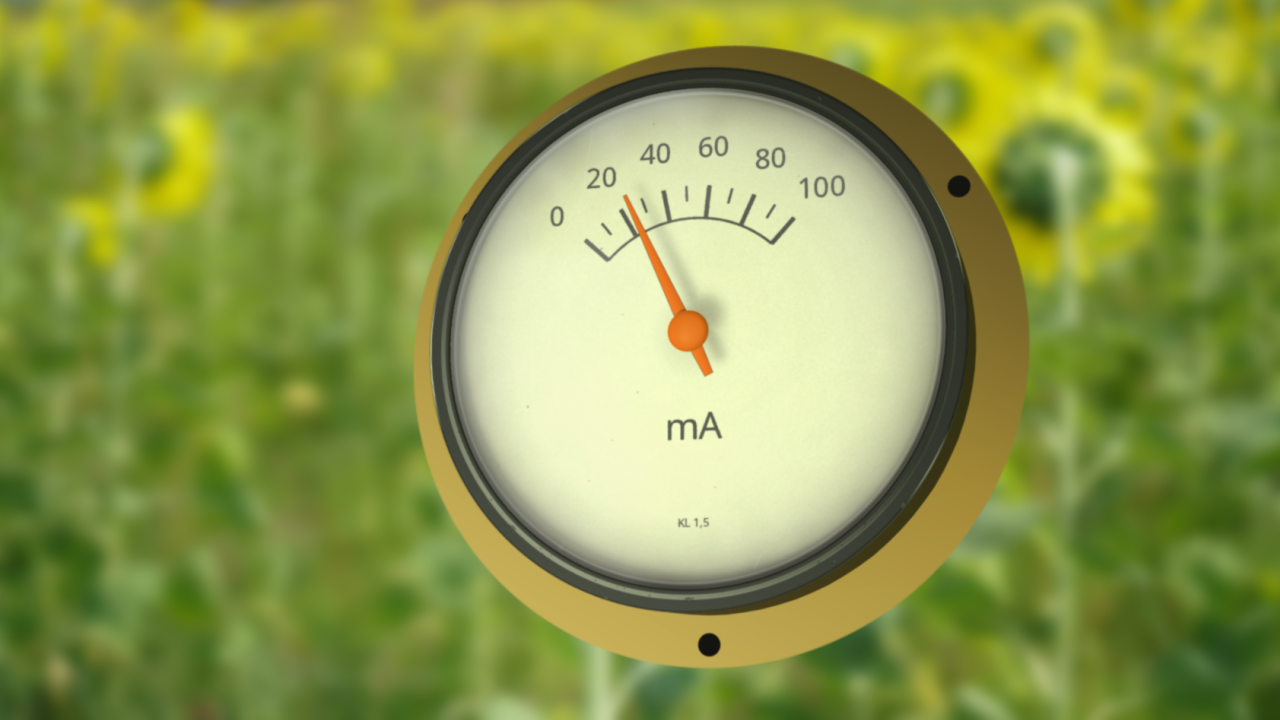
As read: 25 mA
